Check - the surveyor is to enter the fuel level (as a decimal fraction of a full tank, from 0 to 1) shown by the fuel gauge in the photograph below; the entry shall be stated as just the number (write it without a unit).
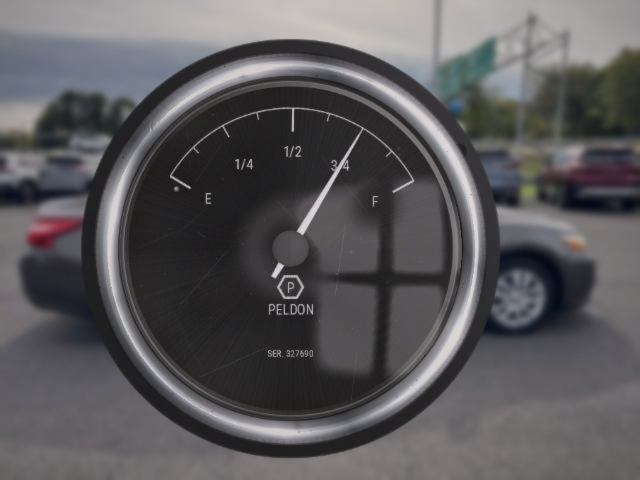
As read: 0.75
